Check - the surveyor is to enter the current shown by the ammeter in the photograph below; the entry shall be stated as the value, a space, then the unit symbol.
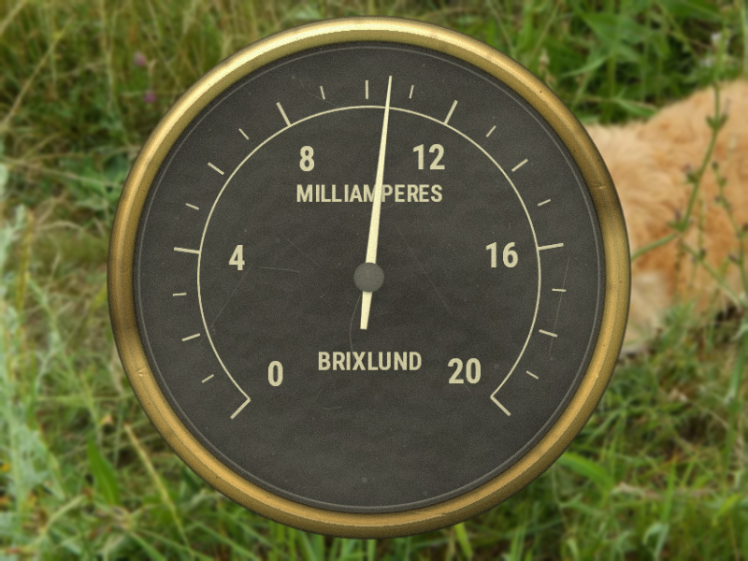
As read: 10.5 mA
